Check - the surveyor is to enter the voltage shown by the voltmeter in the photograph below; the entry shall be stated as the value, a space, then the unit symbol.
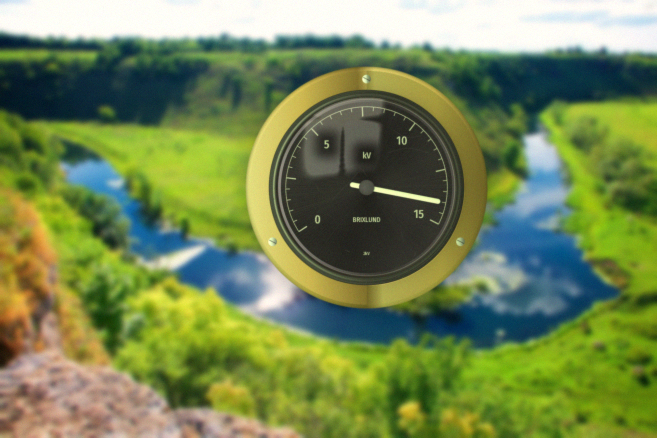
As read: 14 kV
